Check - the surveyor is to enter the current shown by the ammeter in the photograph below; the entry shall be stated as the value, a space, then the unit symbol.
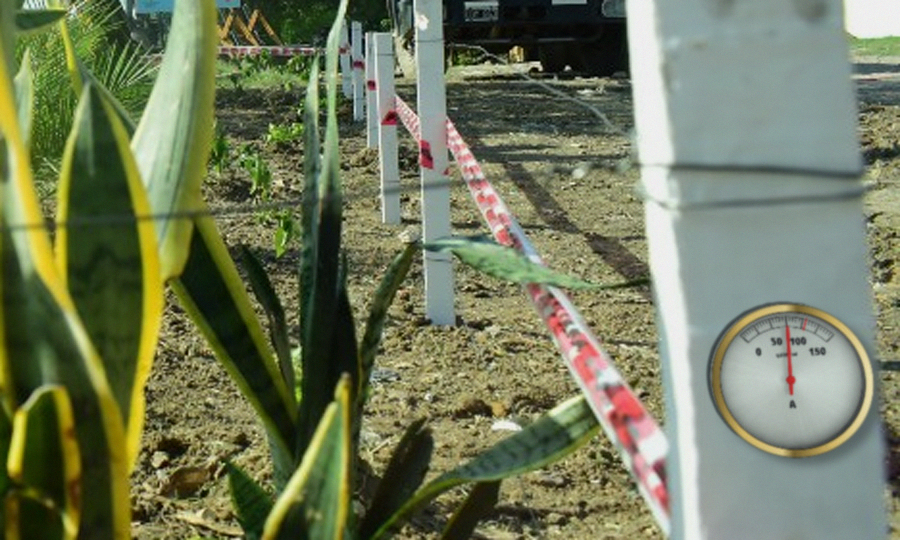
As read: 75 A
